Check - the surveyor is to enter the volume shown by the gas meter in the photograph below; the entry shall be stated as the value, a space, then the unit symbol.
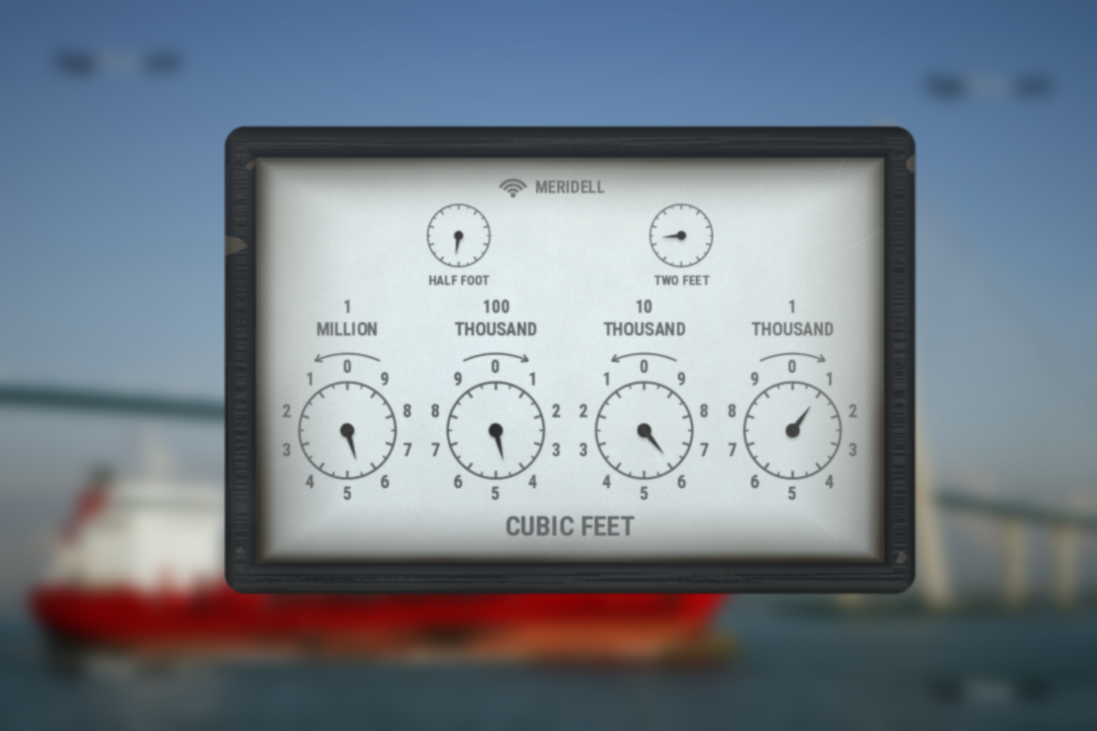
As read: 546100 ft³
